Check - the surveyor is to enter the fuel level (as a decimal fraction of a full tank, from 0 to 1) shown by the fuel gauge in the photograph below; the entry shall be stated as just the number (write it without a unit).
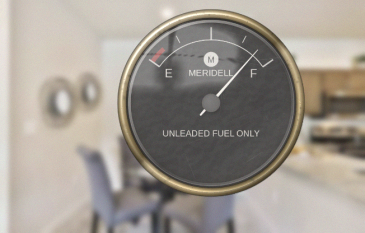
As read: 0.875
